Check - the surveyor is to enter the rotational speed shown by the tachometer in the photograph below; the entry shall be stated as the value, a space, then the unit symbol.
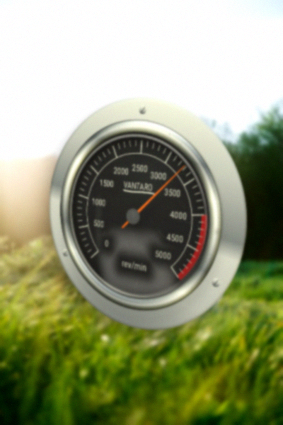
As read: 3300 rpm
